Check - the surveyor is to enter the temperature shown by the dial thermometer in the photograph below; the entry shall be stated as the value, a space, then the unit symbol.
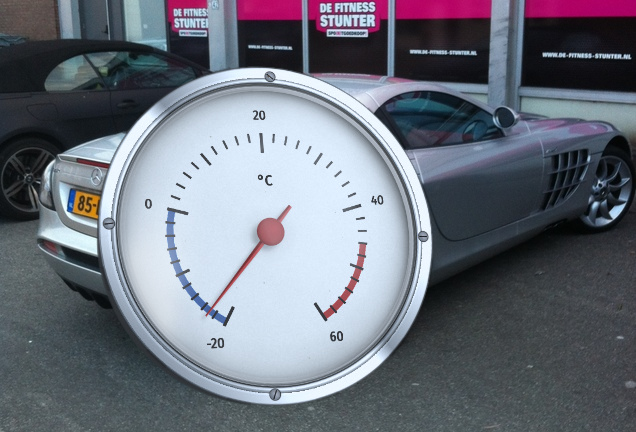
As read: -17 °C
